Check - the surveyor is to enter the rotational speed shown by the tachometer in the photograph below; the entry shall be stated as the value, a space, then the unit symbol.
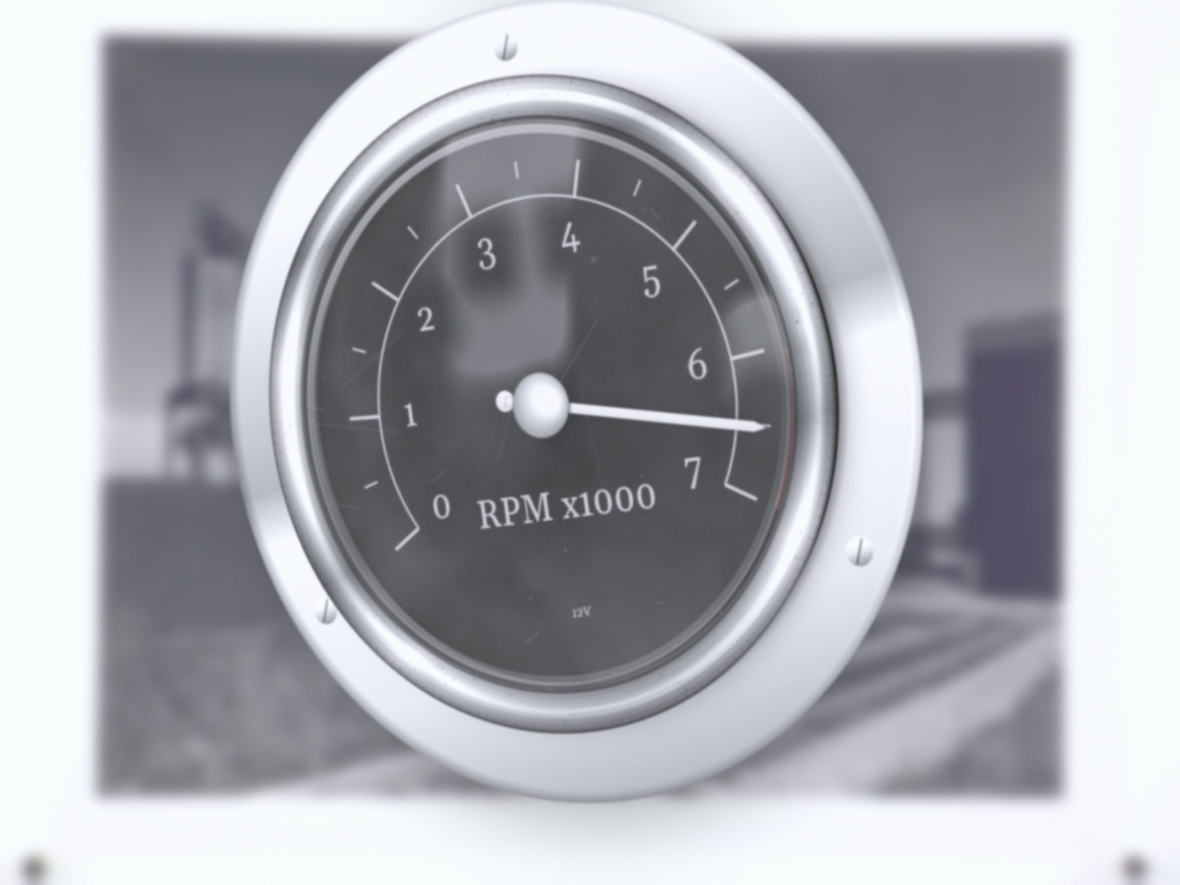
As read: 6500 rpm
